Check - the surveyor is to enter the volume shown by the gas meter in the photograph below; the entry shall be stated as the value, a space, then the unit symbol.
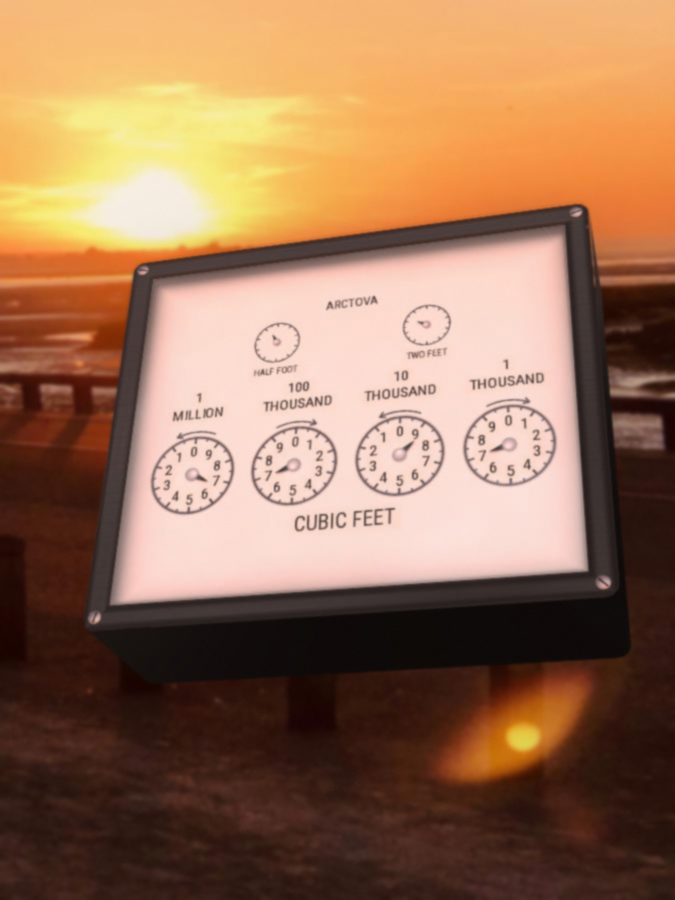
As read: 668700 ft³
